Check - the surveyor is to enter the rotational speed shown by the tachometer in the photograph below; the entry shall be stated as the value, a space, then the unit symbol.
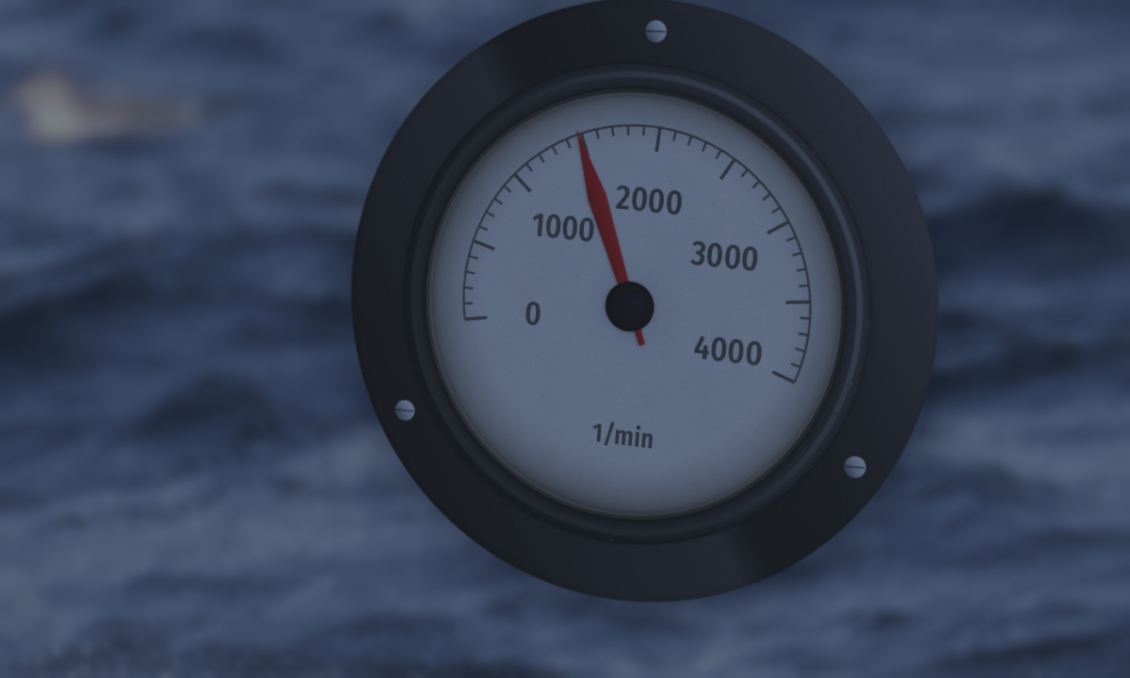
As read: 1500 rpm
